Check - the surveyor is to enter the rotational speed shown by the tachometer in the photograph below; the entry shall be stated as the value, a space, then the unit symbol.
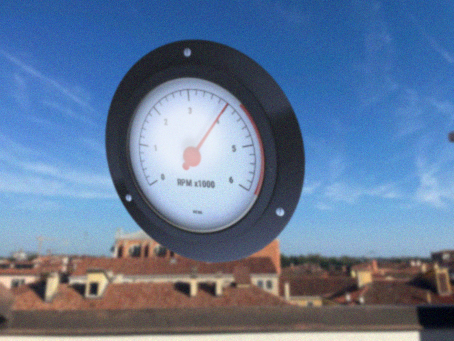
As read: 4000 rpm
